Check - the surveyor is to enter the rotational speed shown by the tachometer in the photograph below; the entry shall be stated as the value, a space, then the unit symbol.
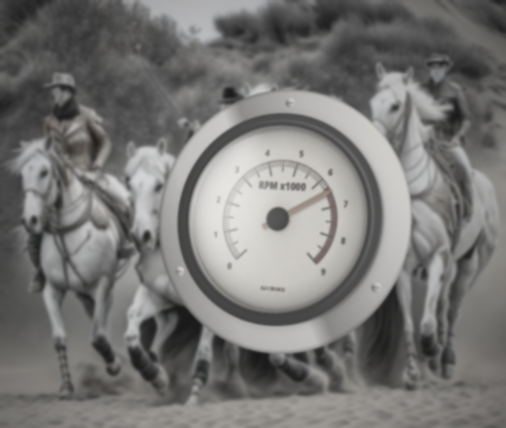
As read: 6500 rpm
